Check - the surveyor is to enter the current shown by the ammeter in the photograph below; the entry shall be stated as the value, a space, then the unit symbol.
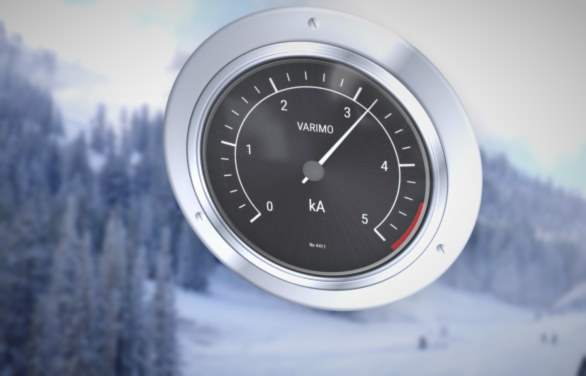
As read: 3.2 kA
